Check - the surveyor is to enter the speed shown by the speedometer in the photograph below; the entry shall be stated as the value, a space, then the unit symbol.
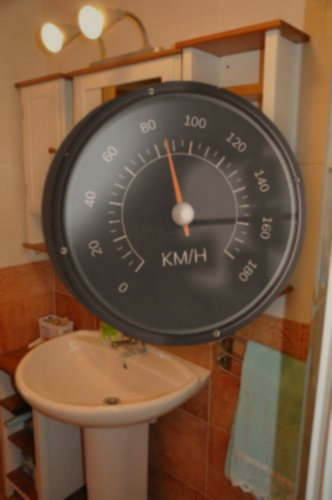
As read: 85 km/h
